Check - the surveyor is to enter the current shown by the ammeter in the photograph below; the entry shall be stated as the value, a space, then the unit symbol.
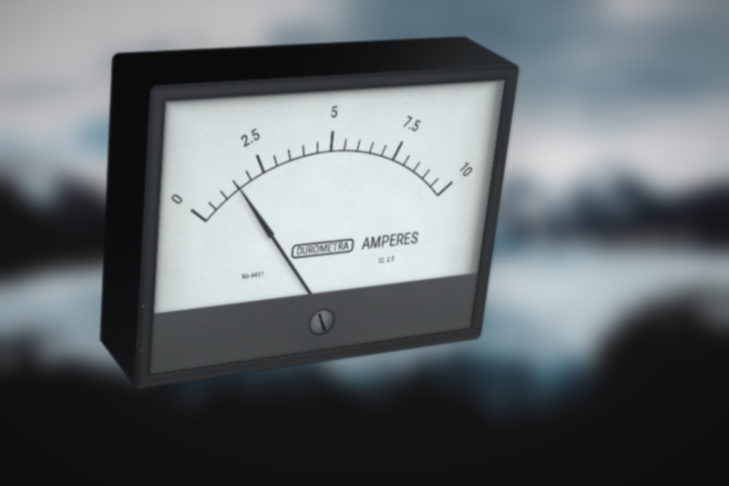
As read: 1.5 A
